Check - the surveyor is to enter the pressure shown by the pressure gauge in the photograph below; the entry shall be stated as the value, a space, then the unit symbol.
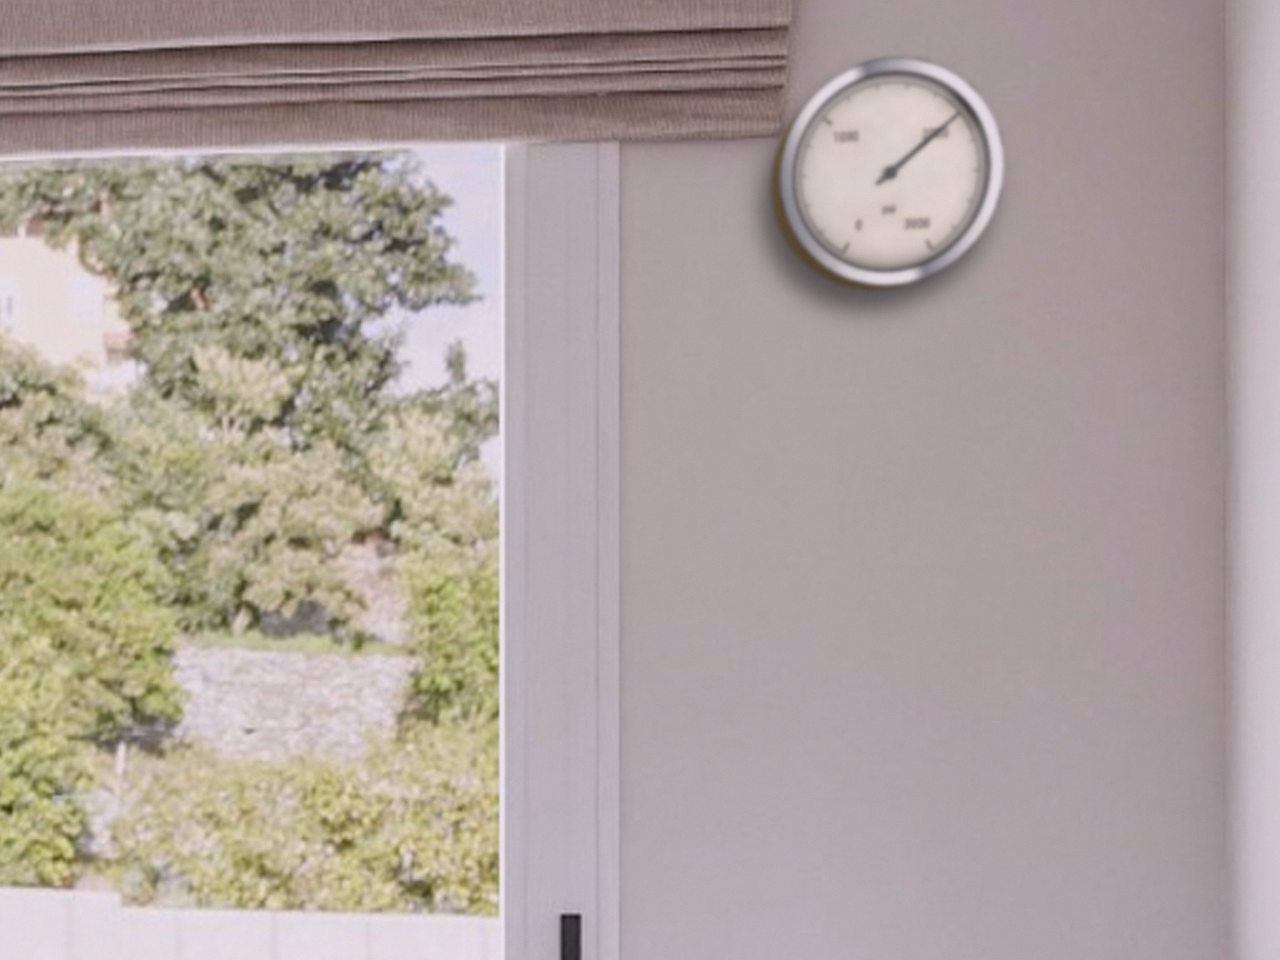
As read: 2000 psi
